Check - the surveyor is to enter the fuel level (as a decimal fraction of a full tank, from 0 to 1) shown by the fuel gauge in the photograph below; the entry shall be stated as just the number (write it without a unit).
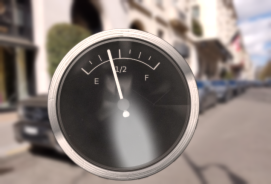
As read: 0.375
